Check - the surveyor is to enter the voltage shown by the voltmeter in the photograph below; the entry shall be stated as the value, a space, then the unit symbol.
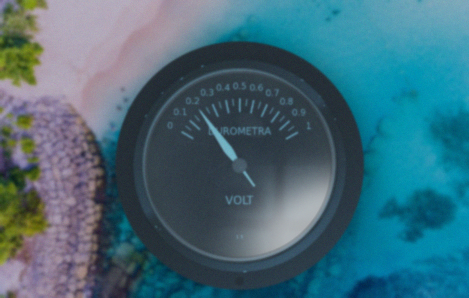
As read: 0.2 V
